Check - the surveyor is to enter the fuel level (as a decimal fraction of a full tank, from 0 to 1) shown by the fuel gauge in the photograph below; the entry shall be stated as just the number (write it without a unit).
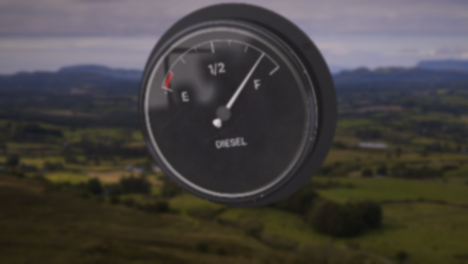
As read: 0.875
